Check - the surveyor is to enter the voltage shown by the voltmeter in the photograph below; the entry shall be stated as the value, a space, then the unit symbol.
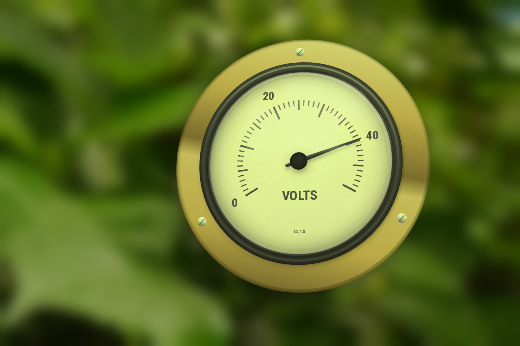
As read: 40 V
